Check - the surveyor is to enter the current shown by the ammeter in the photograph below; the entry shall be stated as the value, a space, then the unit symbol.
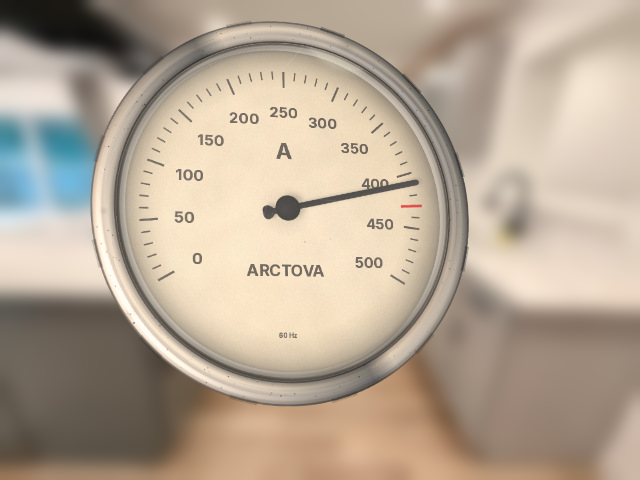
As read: 410 A
